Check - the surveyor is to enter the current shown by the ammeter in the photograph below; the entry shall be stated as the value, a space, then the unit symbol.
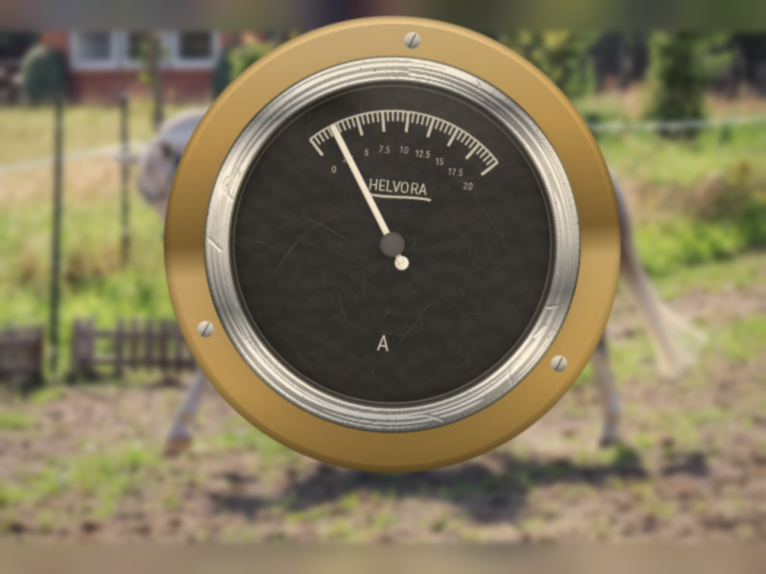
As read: 2.5 A
